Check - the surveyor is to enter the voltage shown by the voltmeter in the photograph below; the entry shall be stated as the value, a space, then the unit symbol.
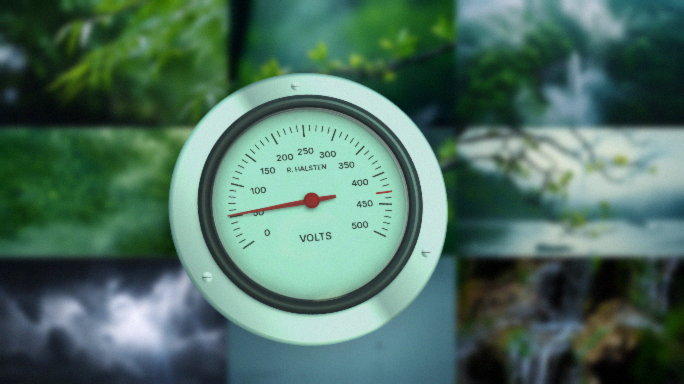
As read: 50 V
